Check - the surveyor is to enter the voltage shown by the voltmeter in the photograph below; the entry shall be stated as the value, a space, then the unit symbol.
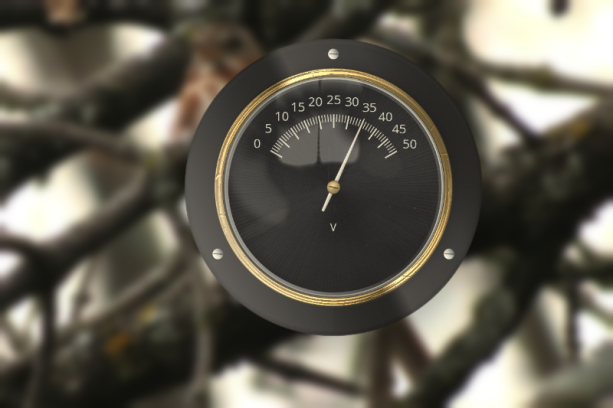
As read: 35 V
